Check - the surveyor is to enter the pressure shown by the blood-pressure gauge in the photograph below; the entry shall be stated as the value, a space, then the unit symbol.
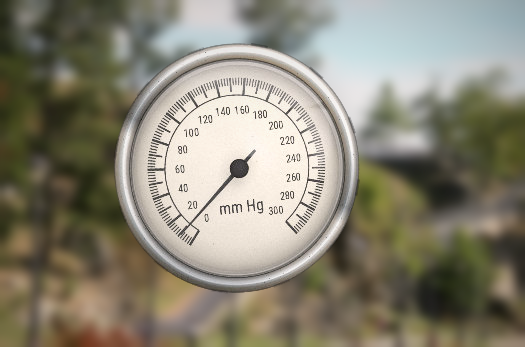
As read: 10 mmHg
